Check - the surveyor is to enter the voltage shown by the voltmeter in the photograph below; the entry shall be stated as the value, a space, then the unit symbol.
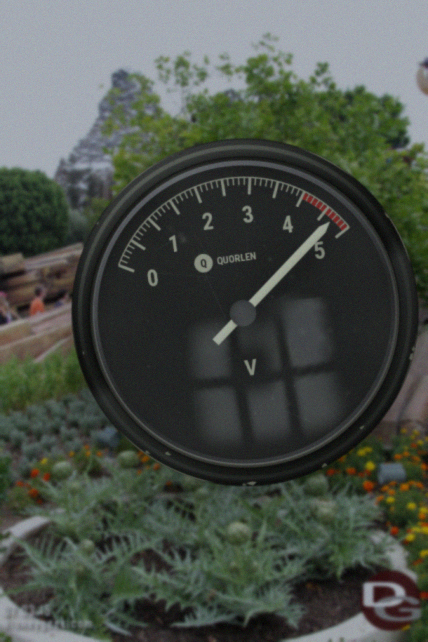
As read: 4.7 V
